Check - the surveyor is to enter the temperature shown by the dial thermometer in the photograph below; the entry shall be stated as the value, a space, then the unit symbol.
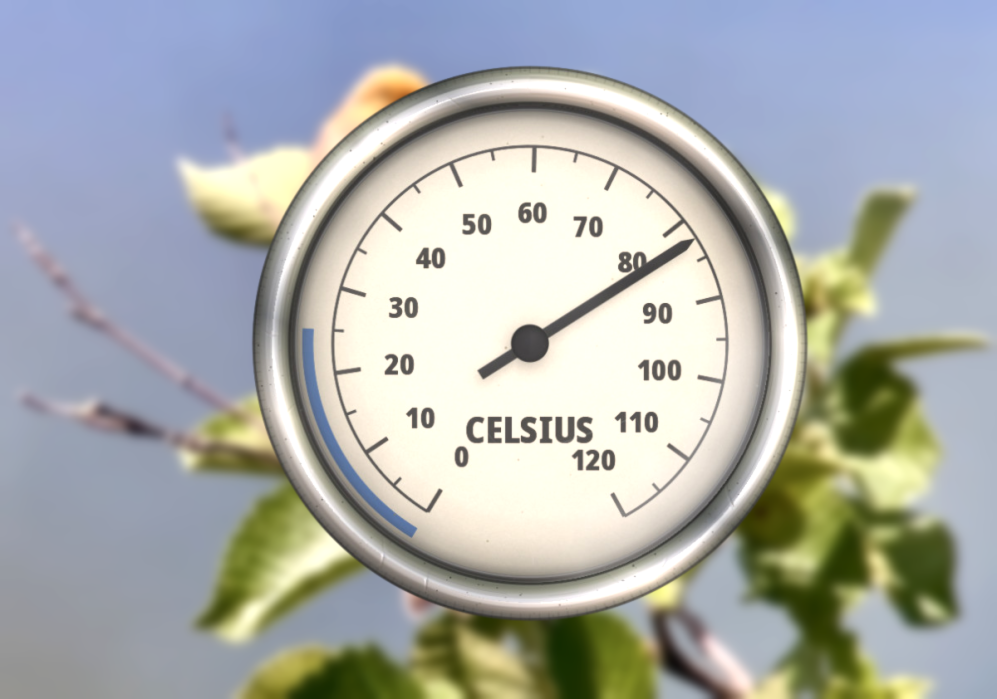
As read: 82.5 °C
